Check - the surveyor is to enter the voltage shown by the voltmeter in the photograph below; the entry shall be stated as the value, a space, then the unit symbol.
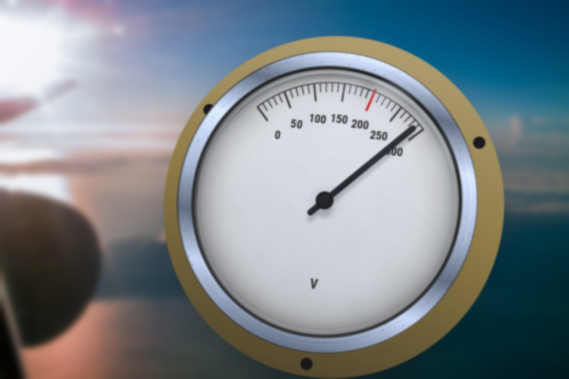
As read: 290 V
